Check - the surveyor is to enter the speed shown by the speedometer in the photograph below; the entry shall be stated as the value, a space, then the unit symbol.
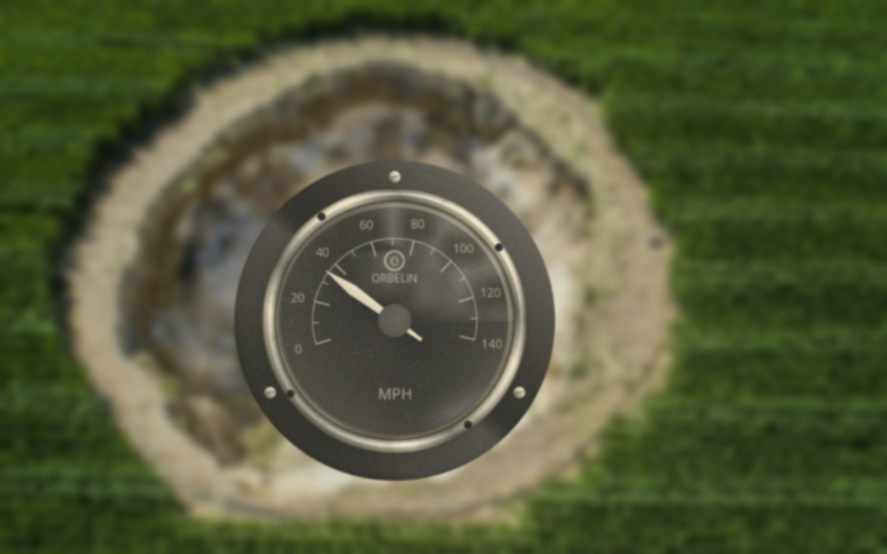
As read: 35 mph
